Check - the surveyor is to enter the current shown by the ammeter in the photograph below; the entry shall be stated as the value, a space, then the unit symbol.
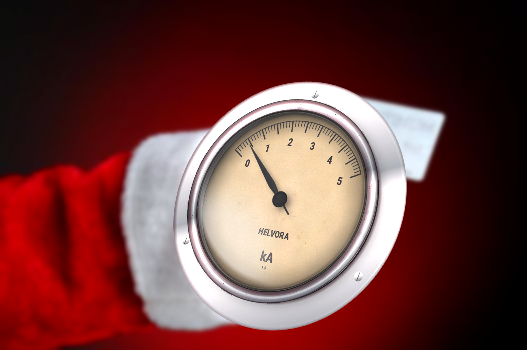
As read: 0.5 kA
